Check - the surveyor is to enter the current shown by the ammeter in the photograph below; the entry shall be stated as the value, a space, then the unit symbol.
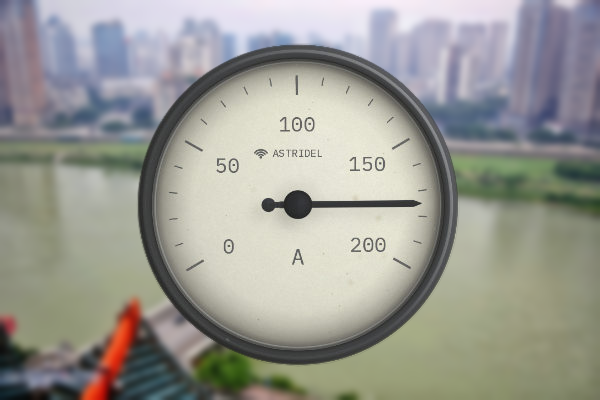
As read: 175 A
